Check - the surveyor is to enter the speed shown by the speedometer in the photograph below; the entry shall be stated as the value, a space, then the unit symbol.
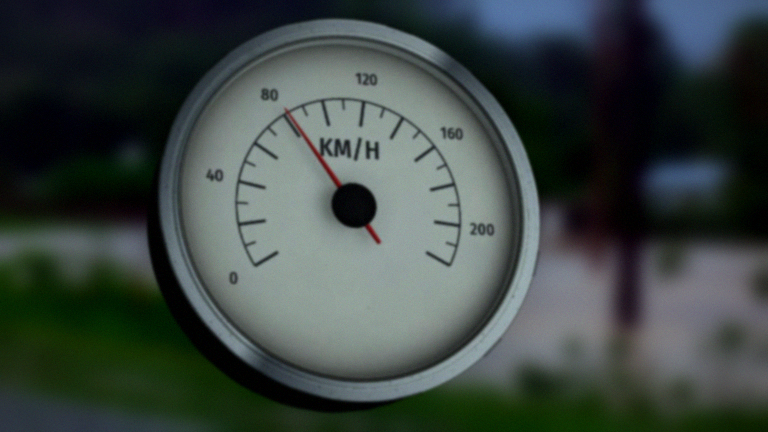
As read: 80 km/h
